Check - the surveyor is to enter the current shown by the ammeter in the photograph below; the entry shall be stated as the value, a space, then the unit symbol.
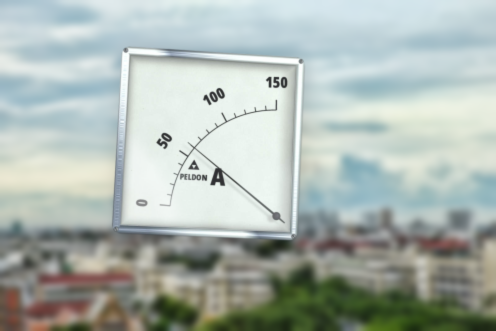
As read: 60 A
